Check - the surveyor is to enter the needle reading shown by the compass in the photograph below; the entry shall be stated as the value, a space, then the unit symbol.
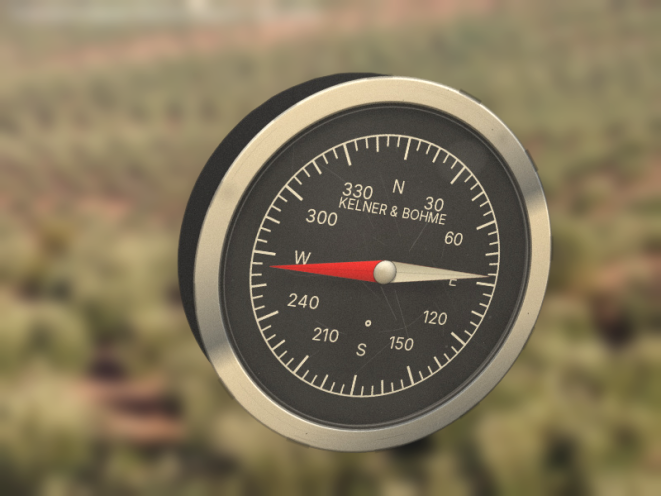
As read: 265 °
